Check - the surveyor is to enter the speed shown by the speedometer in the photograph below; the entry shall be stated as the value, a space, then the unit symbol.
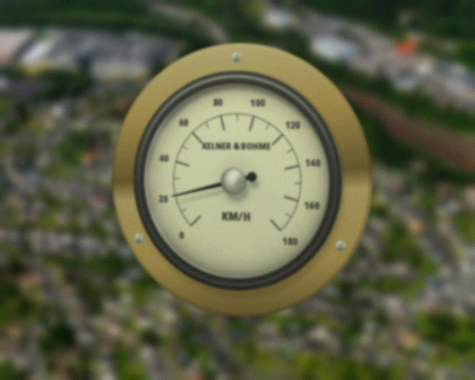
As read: 20 km/h
